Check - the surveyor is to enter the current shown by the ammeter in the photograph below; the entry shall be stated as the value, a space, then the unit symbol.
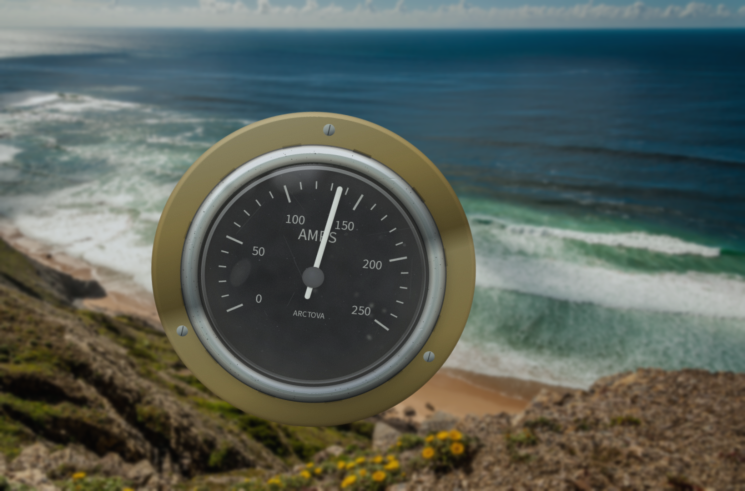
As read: 135 A
